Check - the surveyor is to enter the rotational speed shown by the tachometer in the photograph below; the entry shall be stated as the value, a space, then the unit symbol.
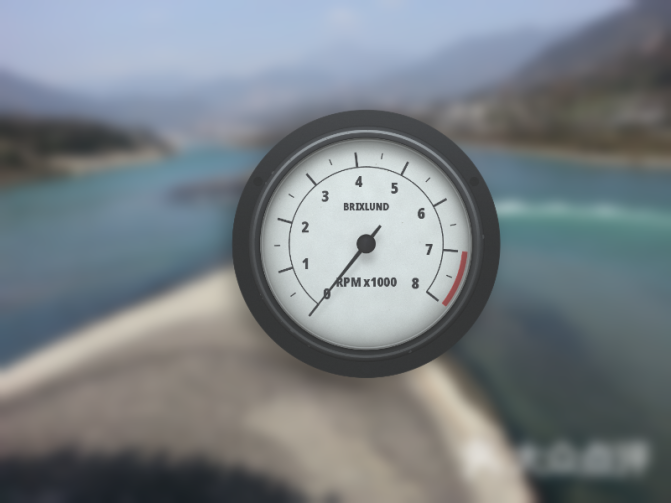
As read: 0 rpm
